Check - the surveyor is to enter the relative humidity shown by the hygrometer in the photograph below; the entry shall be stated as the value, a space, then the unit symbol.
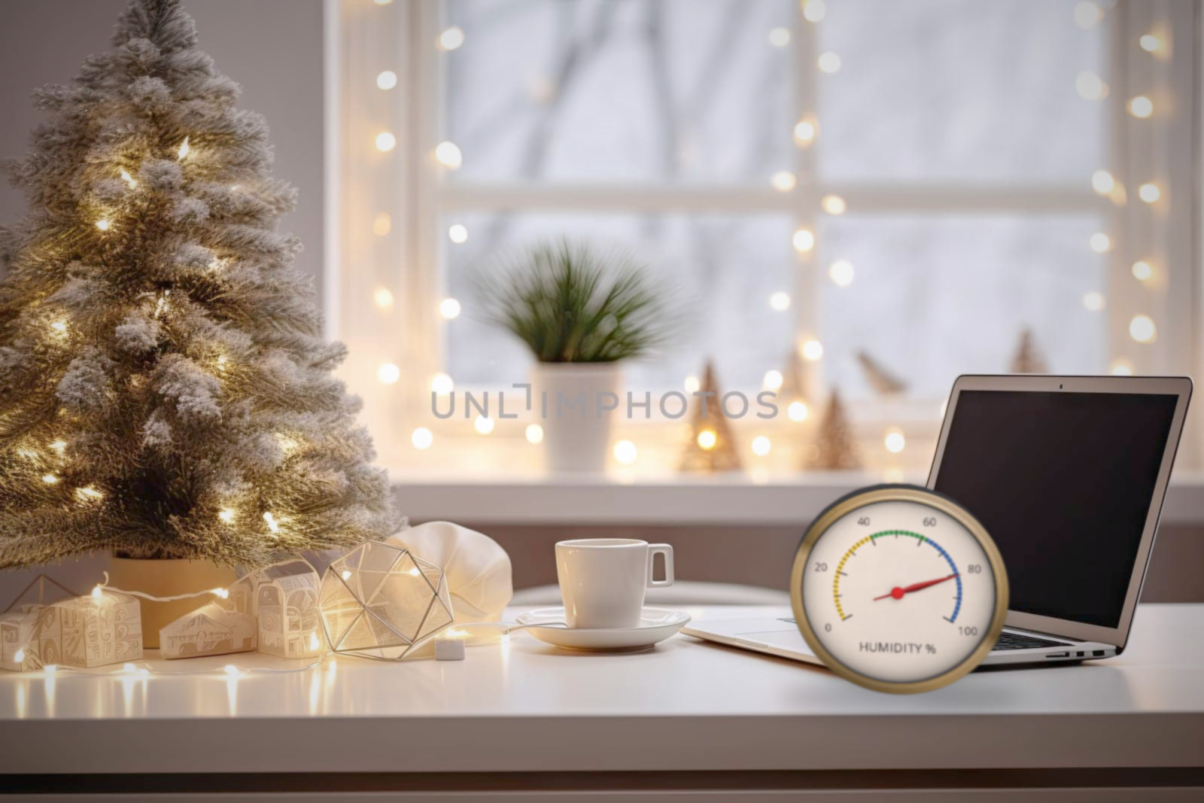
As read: 80 %
